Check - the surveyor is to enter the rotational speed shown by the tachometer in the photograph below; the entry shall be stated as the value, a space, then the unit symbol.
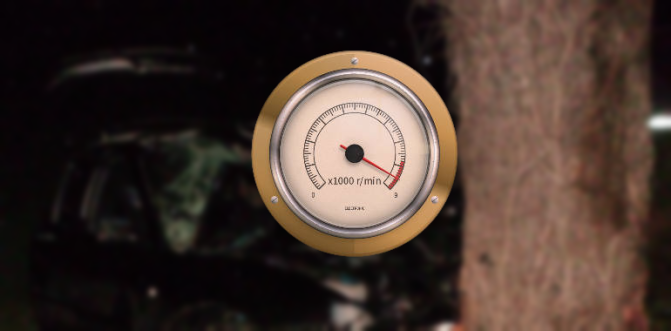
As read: 8500 rpm
